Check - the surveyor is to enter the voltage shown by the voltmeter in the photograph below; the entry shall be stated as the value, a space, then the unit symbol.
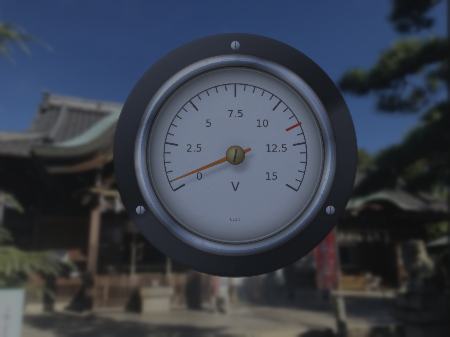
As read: 0.5 V
